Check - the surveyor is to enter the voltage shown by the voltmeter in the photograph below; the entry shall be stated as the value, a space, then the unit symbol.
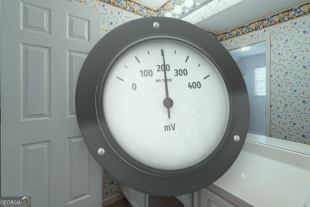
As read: 200 mV
